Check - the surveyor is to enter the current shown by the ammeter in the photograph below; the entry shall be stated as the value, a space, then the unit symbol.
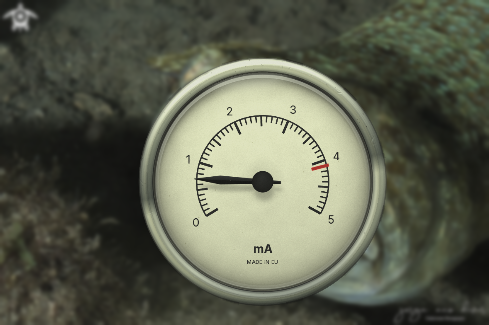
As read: 0.7 mA
